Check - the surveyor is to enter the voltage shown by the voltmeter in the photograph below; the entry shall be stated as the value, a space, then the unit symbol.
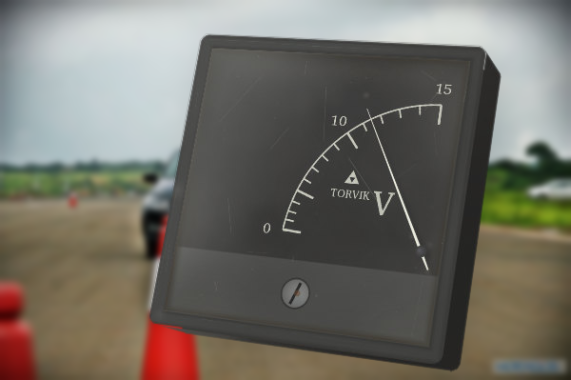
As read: 11.5 V
